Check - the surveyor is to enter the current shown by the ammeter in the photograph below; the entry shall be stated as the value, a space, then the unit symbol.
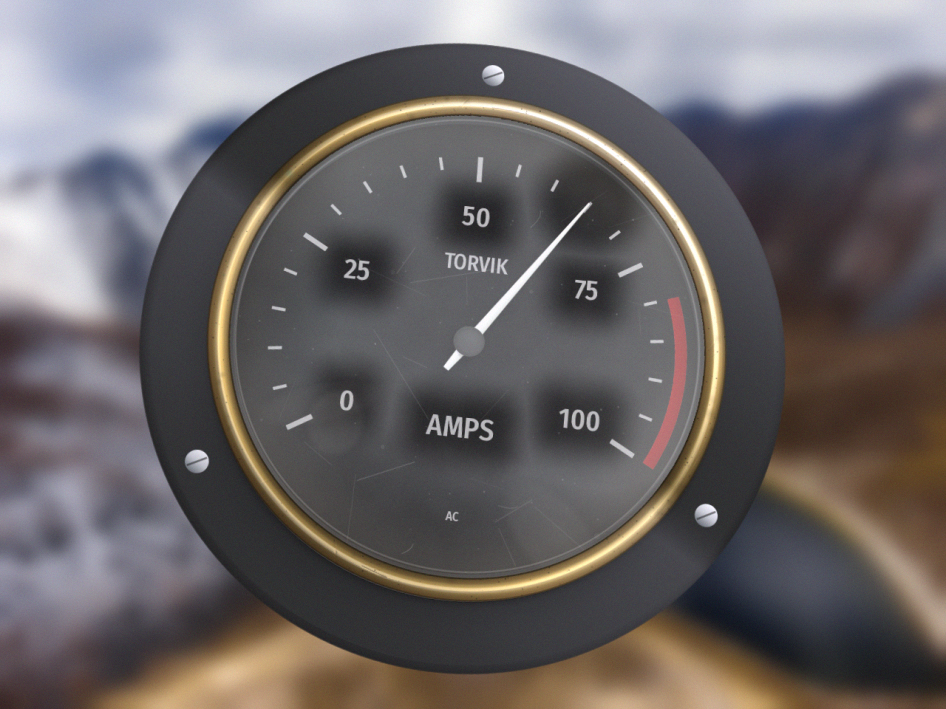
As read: 65 A
